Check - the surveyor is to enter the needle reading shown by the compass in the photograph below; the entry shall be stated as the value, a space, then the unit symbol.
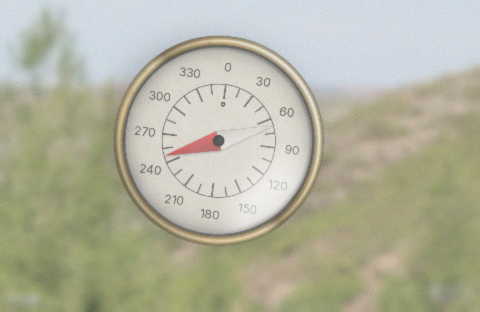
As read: 247.5 °
